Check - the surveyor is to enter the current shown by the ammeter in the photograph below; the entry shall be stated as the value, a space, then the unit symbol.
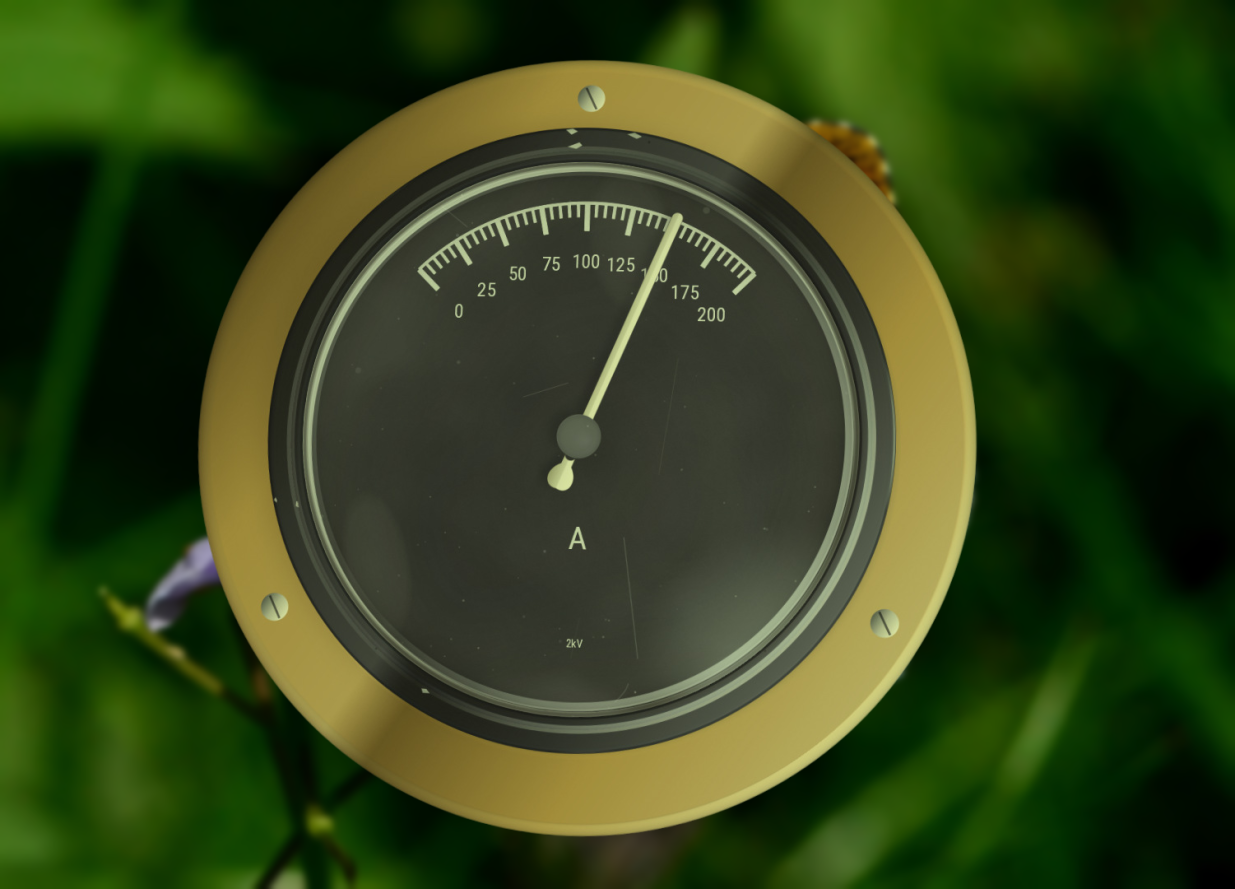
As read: 150 A
